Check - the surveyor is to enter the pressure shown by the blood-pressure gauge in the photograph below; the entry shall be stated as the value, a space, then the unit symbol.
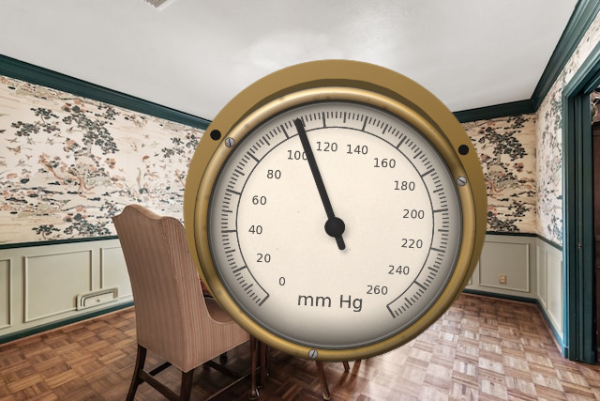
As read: 108 mmHg
